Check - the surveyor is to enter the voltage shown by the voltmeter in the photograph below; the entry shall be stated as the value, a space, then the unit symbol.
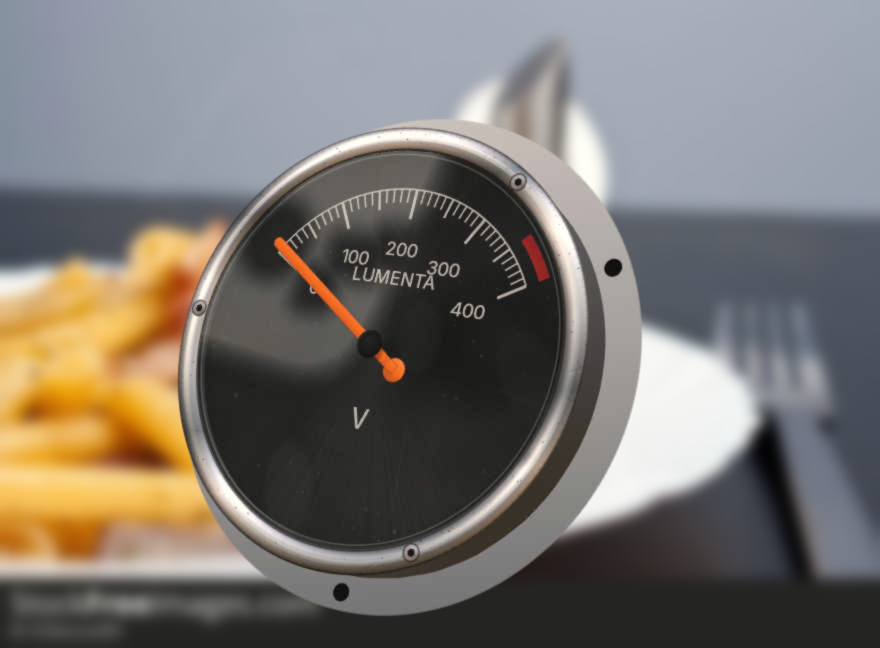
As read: 10 V
